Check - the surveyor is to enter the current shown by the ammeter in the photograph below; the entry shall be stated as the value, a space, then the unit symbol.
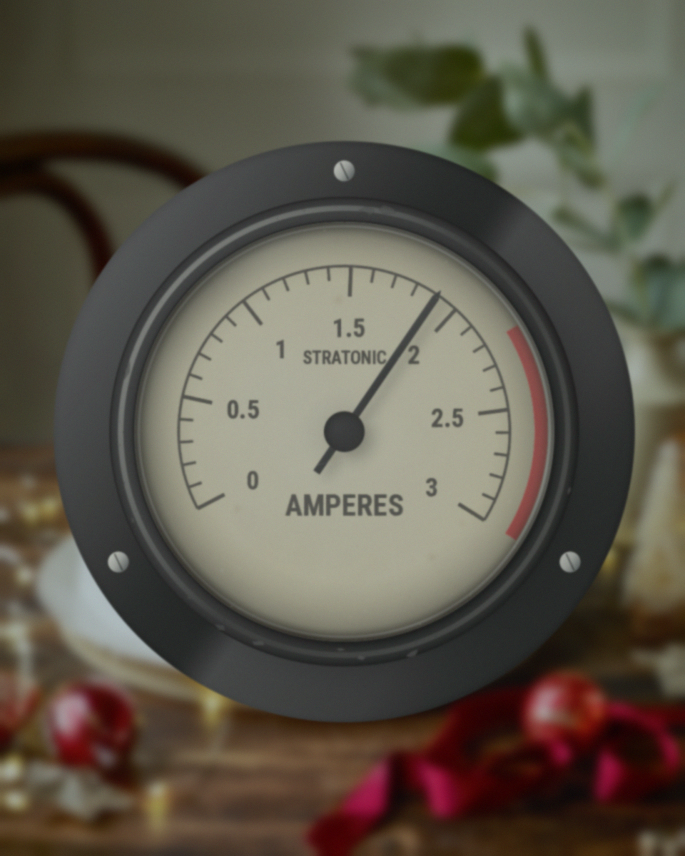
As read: 1.9 A
